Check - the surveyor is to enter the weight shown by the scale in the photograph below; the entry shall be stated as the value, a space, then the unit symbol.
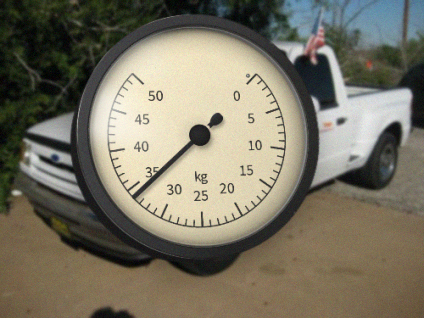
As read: 34 kg
